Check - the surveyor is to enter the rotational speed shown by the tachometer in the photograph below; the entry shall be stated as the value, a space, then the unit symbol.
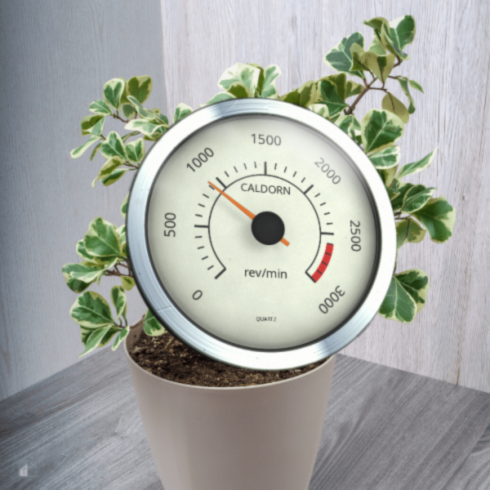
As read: 900 rpm
